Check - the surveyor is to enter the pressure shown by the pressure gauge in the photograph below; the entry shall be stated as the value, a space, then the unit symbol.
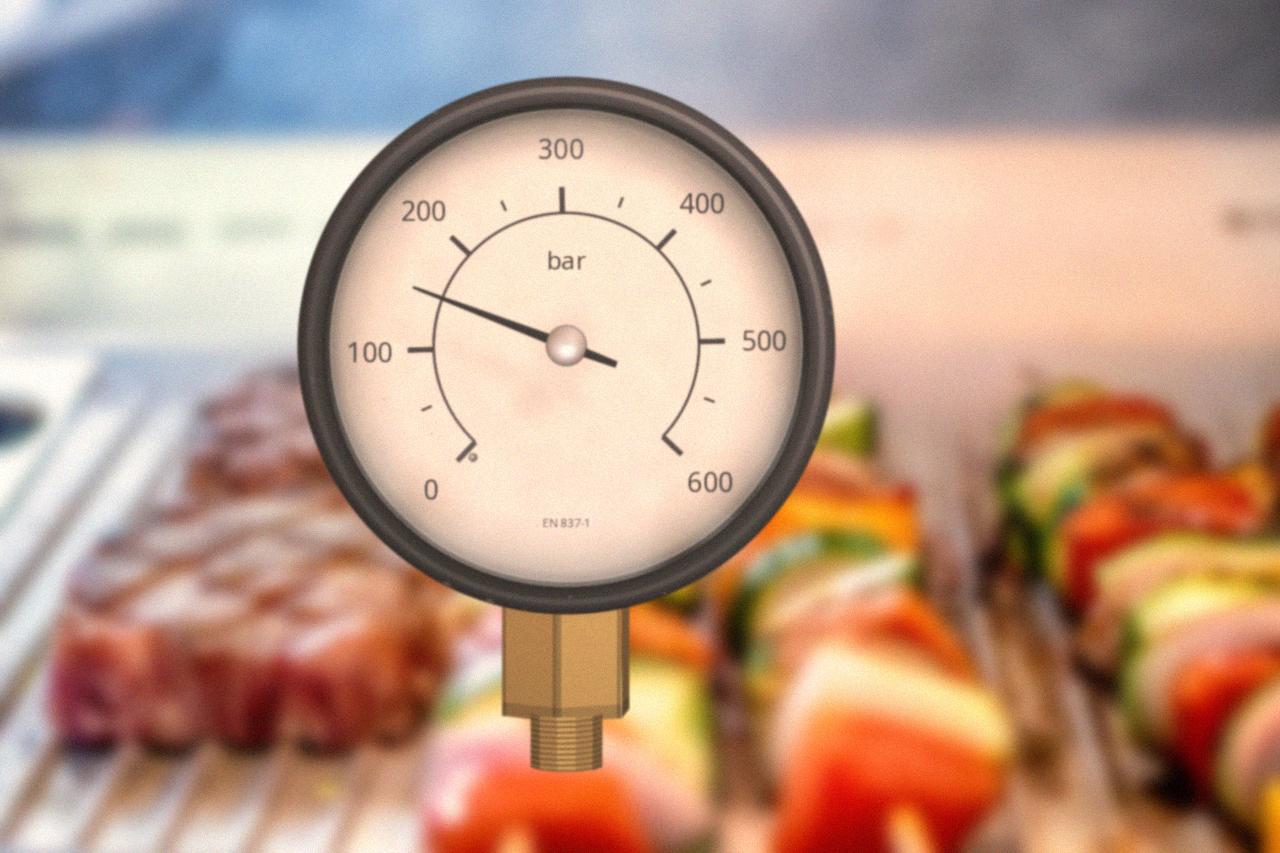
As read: 150 bar
